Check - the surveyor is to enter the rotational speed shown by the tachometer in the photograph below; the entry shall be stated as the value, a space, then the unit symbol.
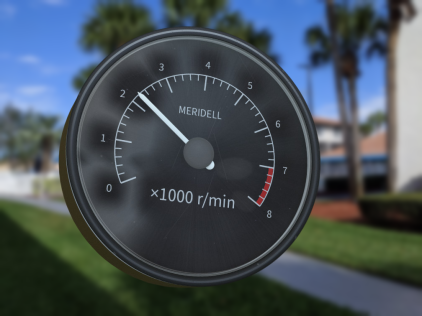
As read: 2200 rpm
